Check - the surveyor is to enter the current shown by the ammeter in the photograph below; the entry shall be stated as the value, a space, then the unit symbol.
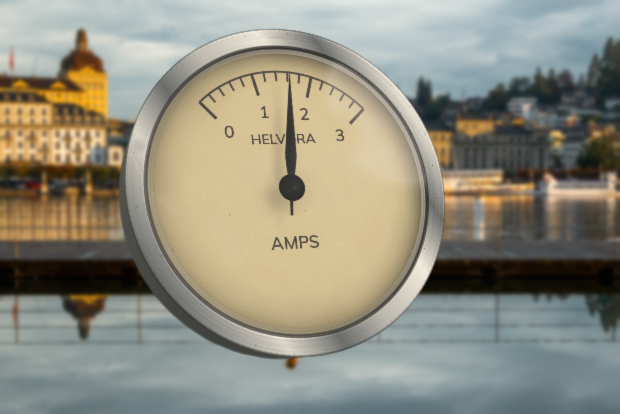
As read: 1.6 A
